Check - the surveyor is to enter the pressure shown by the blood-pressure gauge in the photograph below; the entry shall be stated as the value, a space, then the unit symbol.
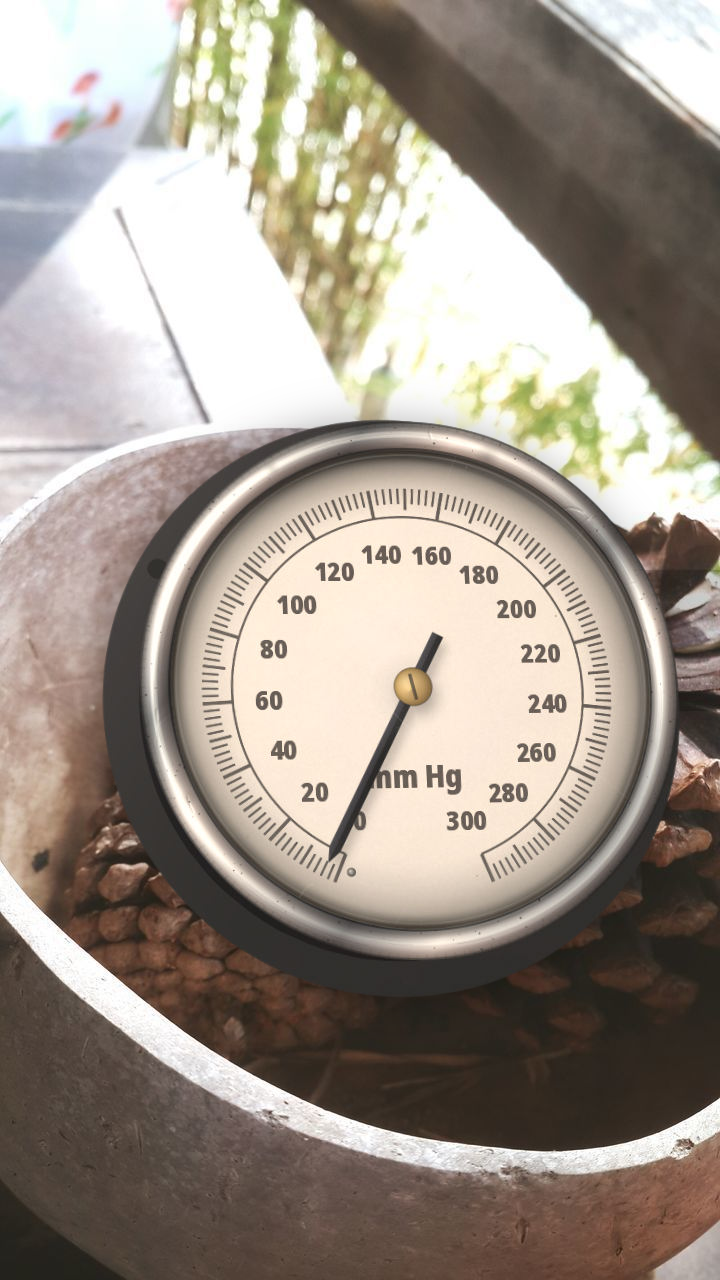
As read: 4 mmHg
